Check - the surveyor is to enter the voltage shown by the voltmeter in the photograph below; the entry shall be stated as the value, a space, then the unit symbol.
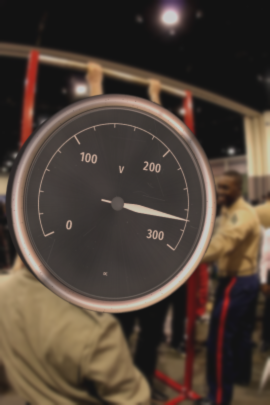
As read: 270 V
